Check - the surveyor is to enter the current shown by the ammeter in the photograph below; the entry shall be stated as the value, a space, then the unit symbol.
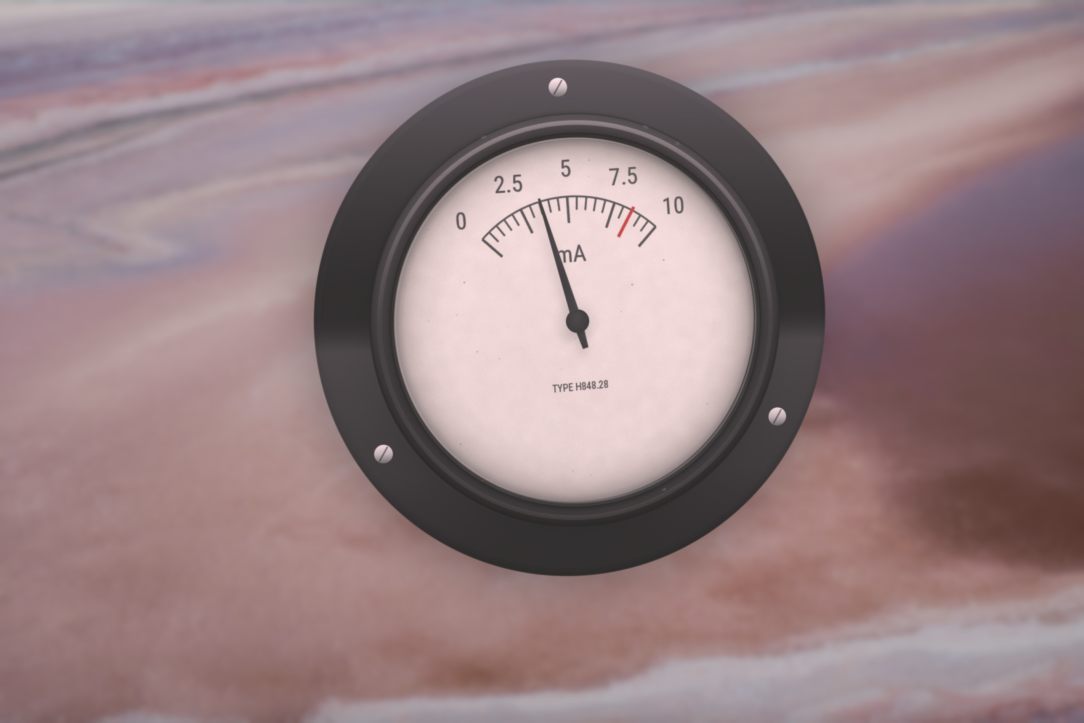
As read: 3.5 mA
